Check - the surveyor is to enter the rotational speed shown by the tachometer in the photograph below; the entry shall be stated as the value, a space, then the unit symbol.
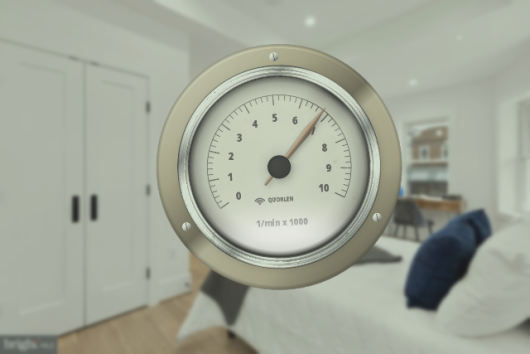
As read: 6800 rpm
